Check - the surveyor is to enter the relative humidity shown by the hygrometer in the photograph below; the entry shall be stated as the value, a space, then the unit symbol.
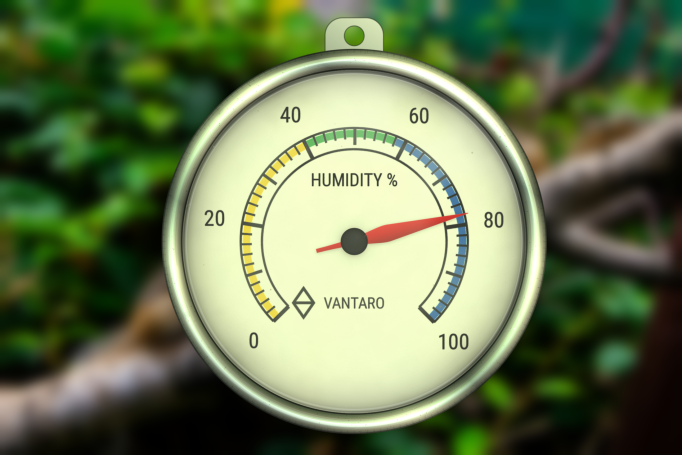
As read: 78 %
